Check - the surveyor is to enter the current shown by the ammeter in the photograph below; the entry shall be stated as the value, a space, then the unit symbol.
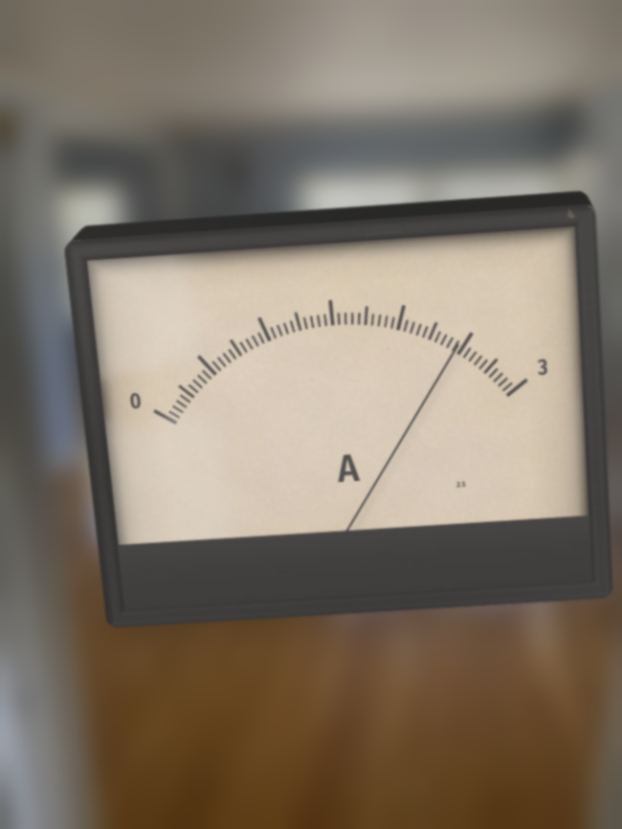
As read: 2.45 A
